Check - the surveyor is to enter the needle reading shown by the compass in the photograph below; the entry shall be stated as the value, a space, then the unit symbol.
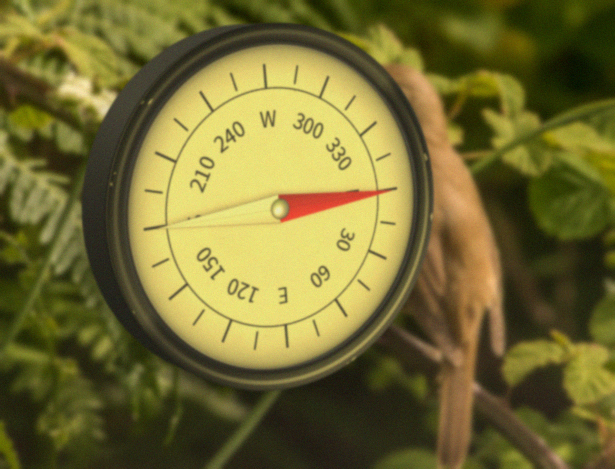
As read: 0 °
